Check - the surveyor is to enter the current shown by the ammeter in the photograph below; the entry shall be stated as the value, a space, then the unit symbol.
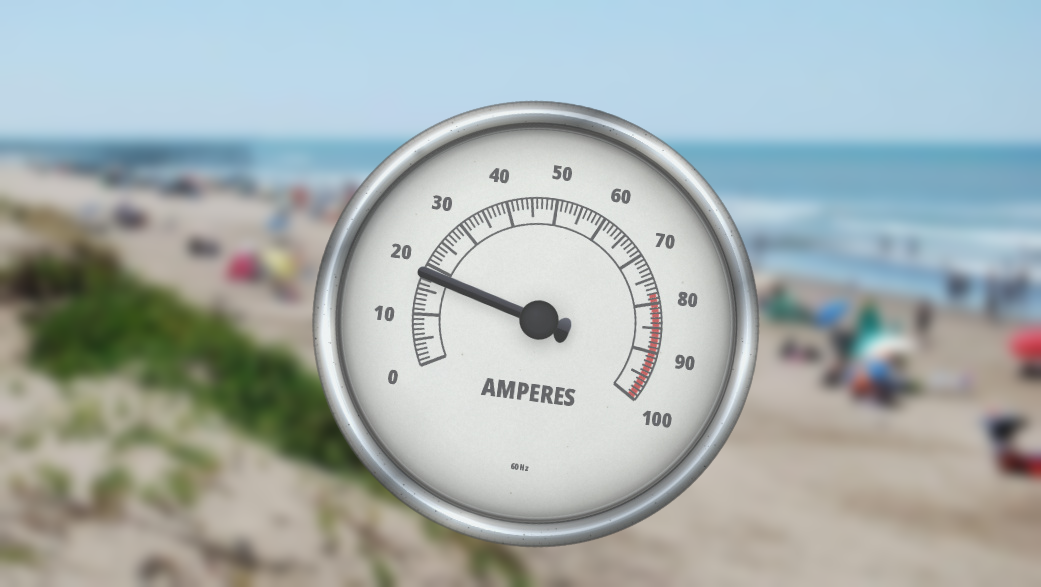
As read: 18 A
